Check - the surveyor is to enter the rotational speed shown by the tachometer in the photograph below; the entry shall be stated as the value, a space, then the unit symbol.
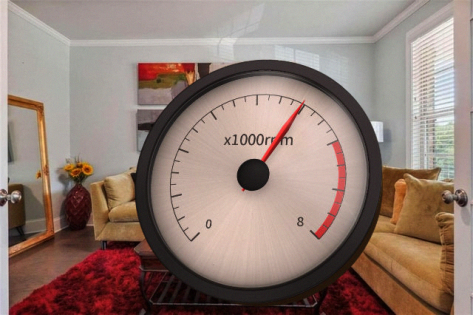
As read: 5000 rpm
